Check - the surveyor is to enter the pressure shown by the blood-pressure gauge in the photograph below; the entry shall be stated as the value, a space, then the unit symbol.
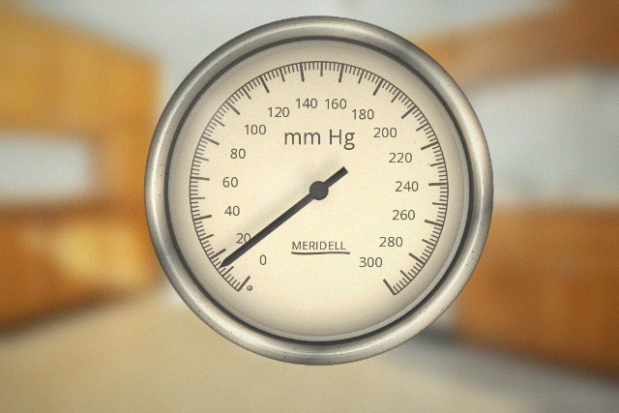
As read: 14 mmHg
